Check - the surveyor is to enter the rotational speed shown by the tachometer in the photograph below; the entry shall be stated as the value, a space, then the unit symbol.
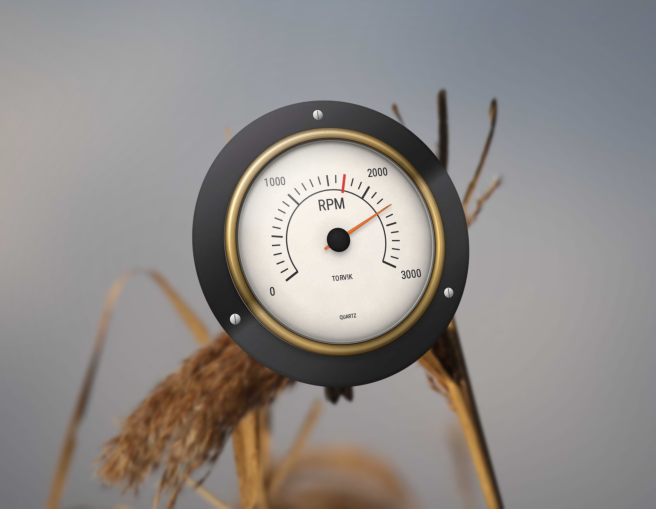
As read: 2300 rpm
